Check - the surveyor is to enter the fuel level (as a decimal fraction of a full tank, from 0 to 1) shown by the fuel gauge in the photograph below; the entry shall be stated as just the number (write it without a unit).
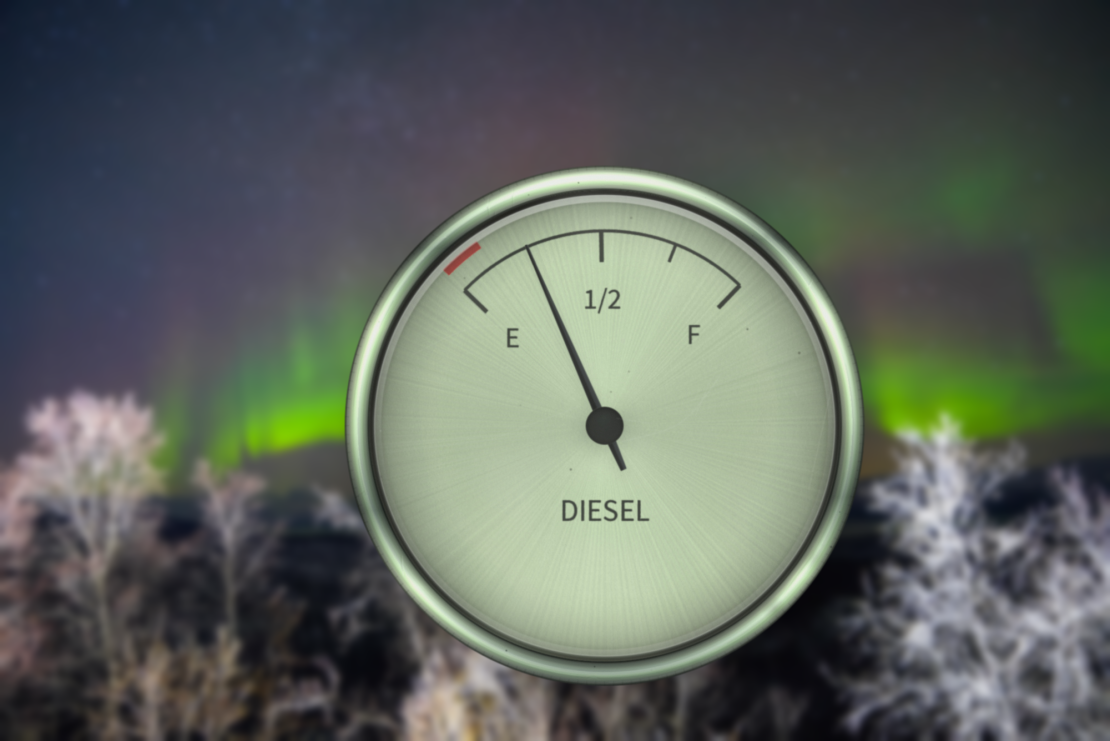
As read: 0.25
